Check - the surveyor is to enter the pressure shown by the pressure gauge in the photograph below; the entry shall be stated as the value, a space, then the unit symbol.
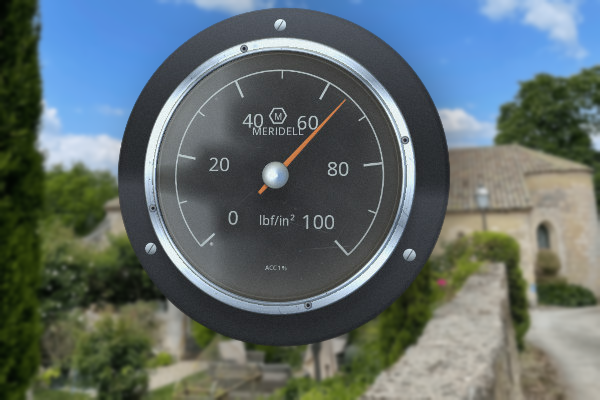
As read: 65 psi
